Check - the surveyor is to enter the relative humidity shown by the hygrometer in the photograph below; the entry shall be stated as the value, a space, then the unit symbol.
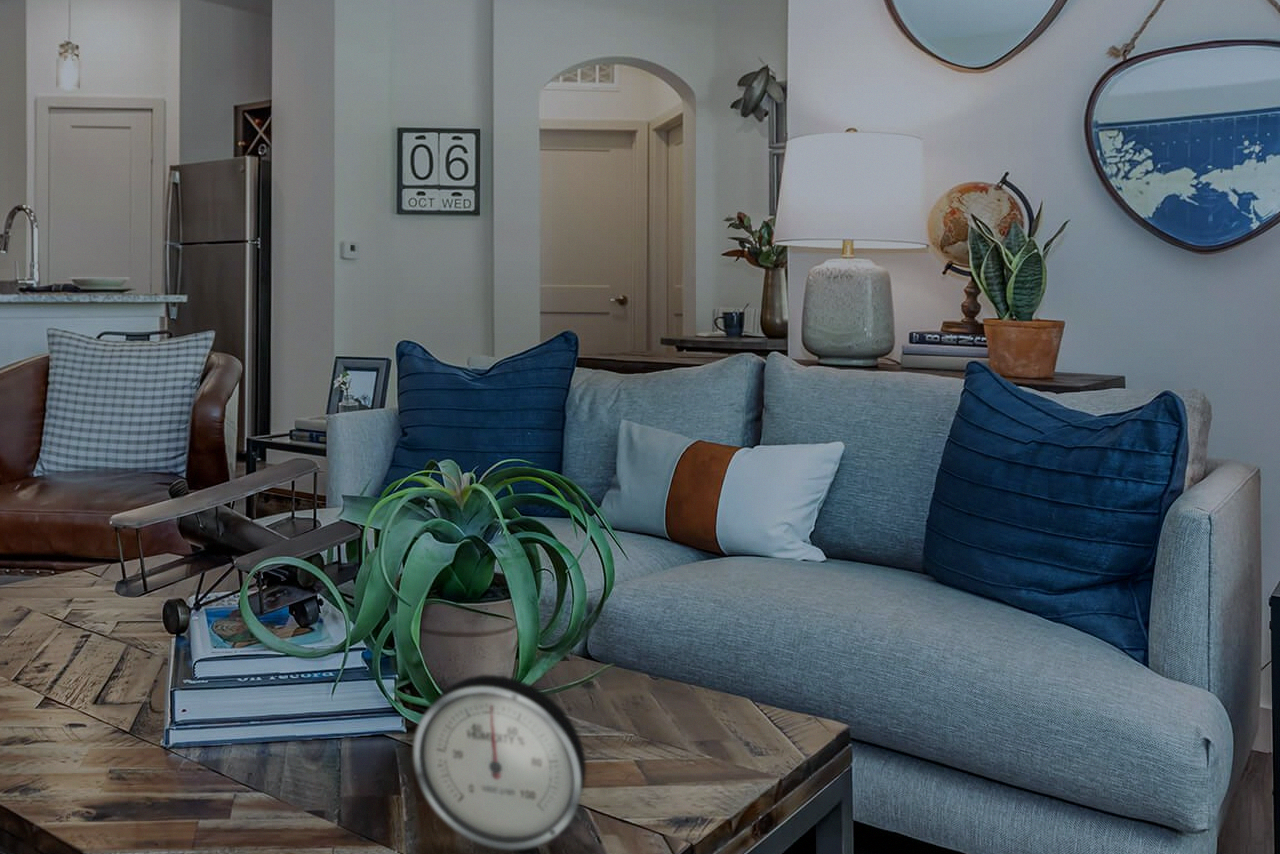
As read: 50 %
